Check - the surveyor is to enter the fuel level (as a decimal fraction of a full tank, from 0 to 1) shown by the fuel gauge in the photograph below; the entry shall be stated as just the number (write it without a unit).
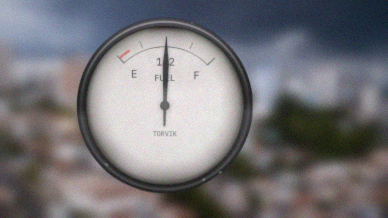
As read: 0.5
